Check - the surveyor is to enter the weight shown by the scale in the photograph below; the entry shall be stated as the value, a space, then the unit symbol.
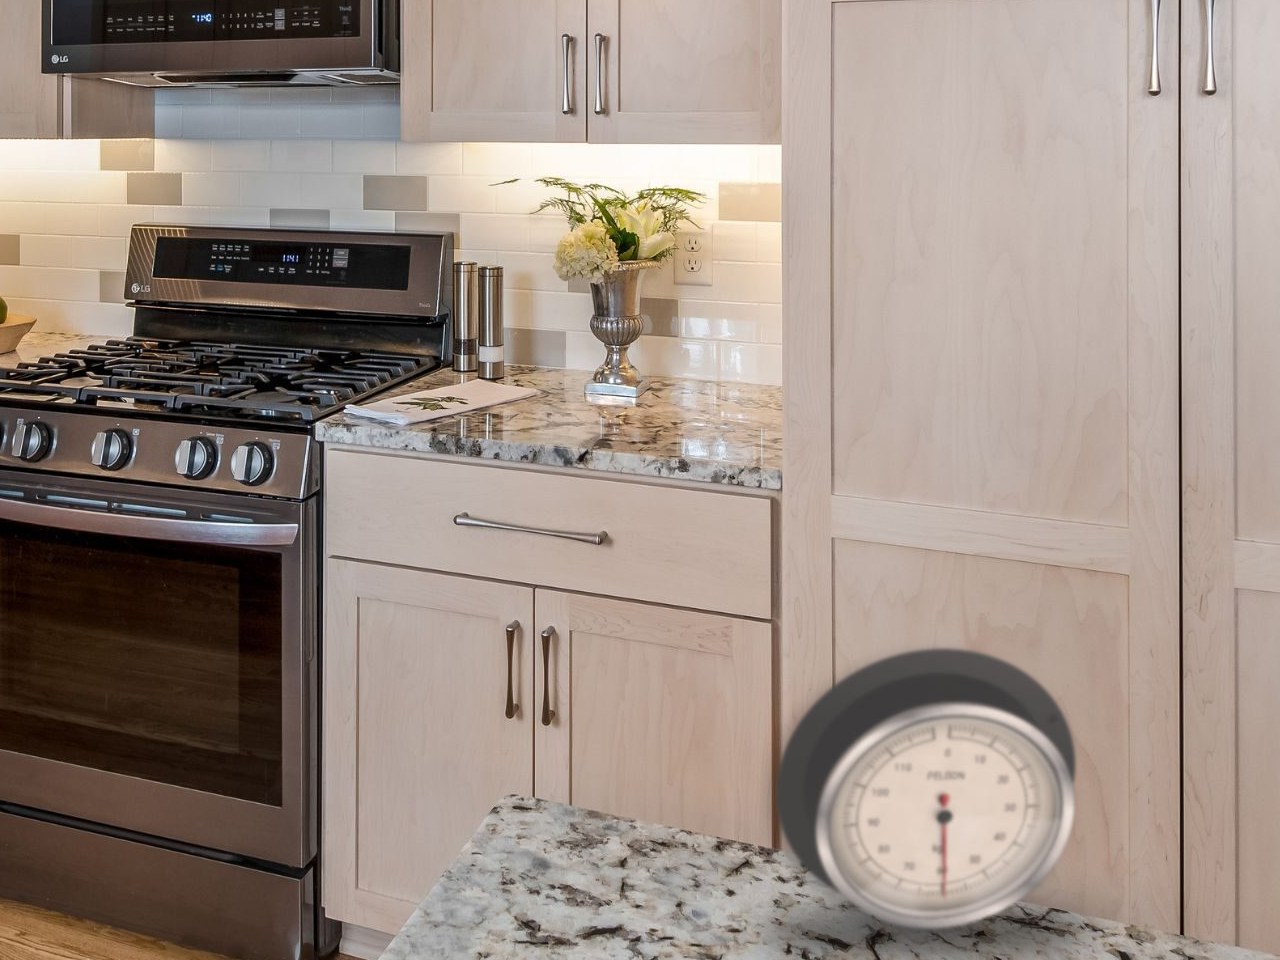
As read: 60 kg
